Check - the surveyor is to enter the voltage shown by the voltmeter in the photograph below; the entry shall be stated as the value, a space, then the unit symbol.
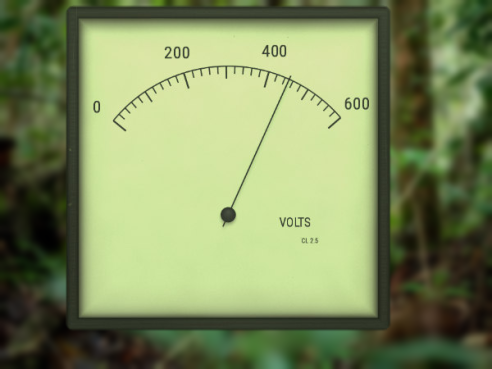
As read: 450 V
